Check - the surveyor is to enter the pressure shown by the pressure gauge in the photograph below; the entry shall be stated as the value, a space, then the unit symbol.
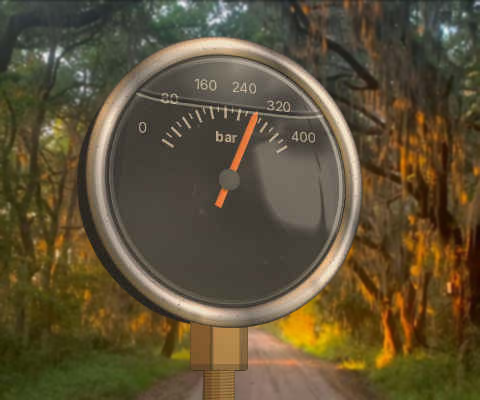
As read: 280 bar
